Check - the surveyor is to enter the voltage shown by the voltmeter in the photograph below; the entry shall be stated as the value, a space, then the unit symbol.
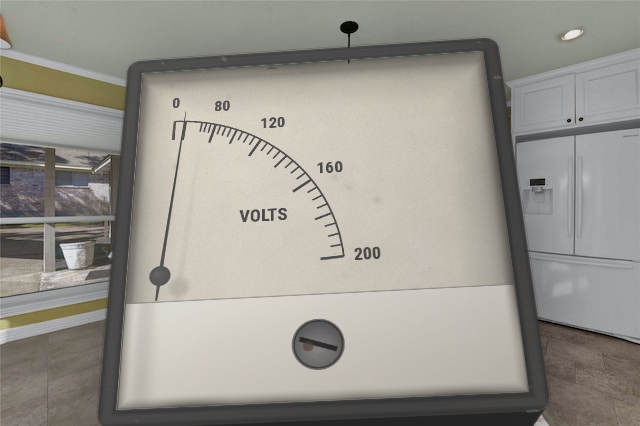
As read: 40 V
